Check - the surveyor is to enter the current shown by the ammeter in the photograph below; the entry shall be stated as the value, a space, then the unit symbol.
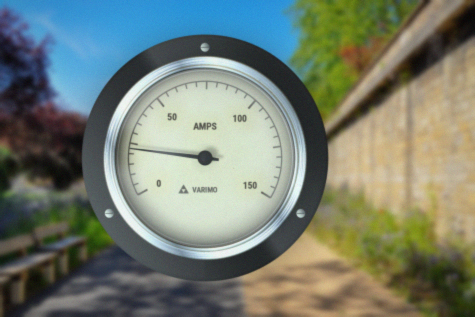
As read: 22.5 A
